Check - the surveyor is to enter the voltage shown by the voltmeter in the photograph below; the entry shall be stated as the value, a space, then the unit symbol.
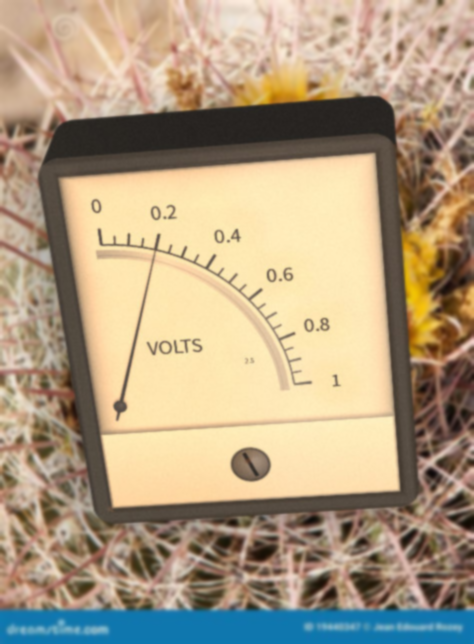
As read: 0.2 V
